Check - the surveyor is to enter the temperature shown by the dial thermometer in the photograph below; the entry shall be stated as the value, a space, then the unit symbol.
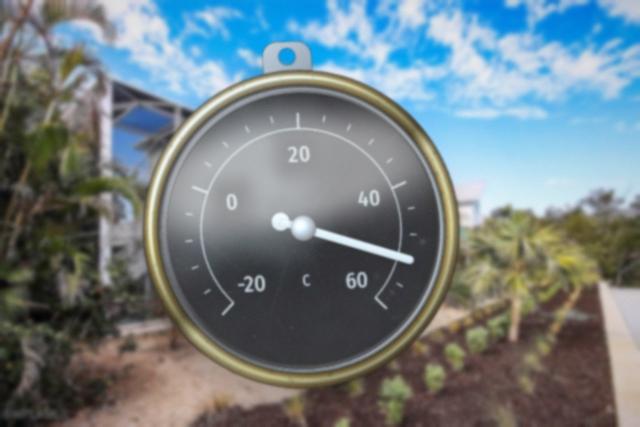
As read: 52 °C
